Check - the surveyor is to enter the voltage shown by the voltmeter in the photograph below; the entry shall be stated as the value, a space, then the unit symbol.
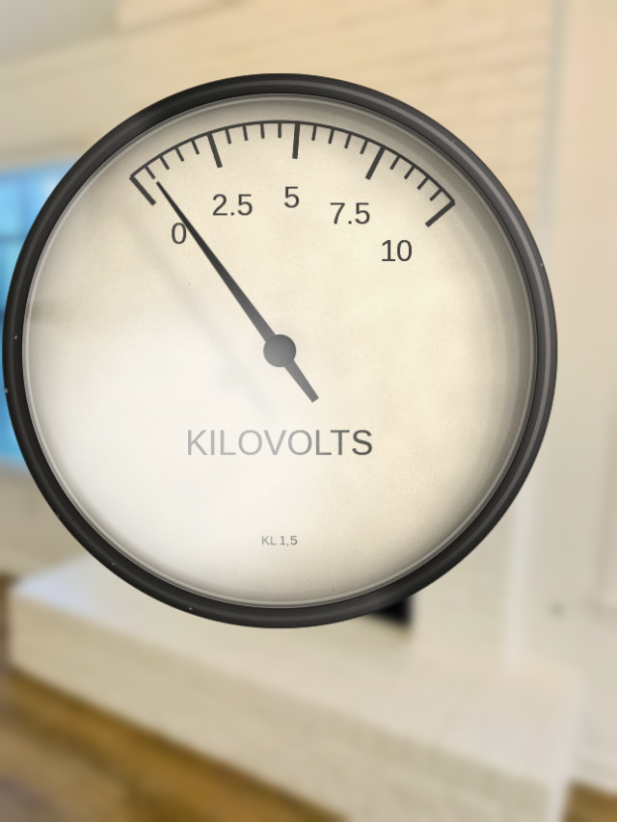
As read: 0.5 kV
